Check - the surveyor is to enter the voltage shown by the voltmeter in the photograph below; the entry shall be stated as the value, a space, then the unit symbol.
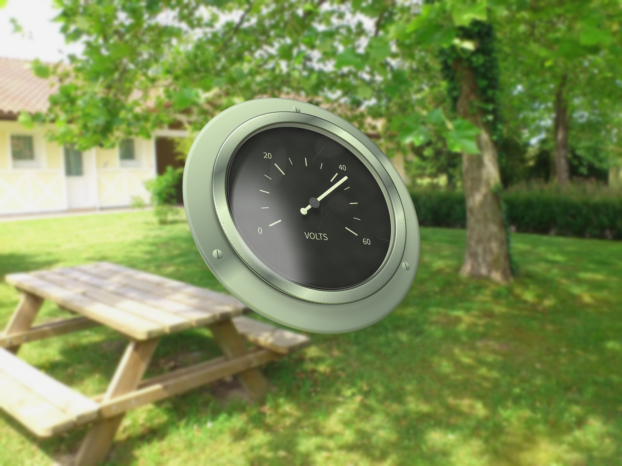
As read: 42.5 V
